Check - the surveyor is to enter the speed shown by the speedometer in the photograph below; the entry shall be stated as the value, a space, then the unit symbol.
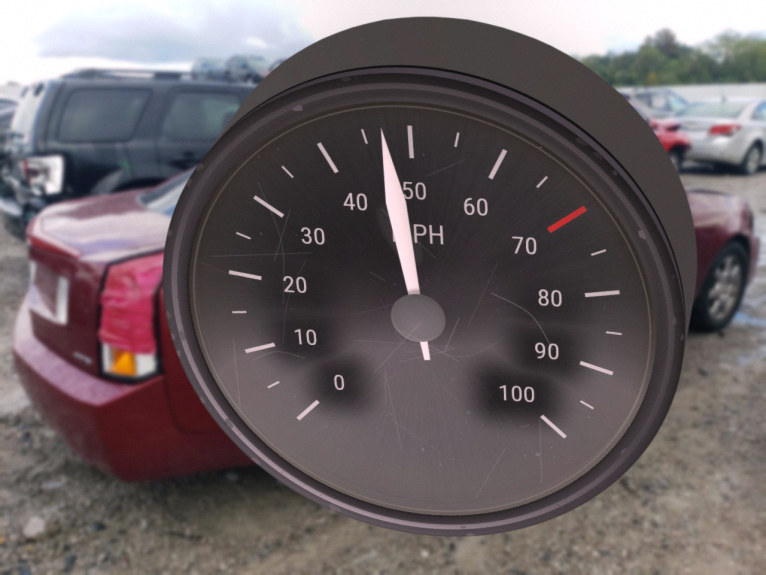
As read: 47.5 mph
